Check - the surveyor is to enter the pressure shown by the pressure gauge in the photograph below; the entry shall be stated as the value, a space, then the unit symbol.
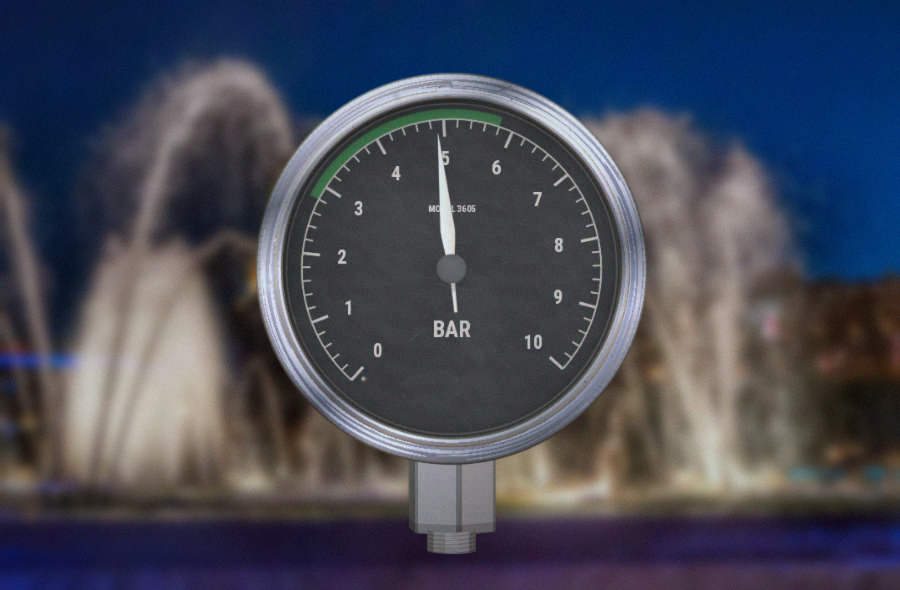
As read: 4.9 bar
